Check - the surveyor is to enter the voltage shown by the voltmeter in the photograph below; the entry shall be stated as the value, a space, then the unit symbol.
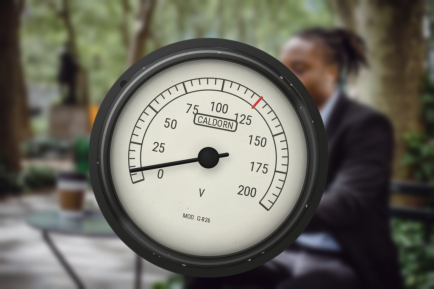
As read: 7.5 V
